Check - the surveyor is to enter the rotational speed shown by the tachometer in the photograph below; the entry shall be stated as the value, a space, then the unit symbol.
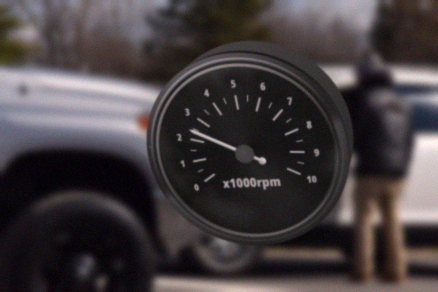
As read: 2500 rpm
